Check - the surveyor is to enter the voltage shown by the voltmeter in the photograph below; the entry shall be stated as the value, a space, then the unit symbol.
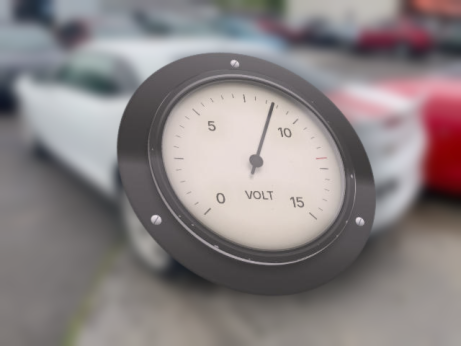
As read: 8.75 V
